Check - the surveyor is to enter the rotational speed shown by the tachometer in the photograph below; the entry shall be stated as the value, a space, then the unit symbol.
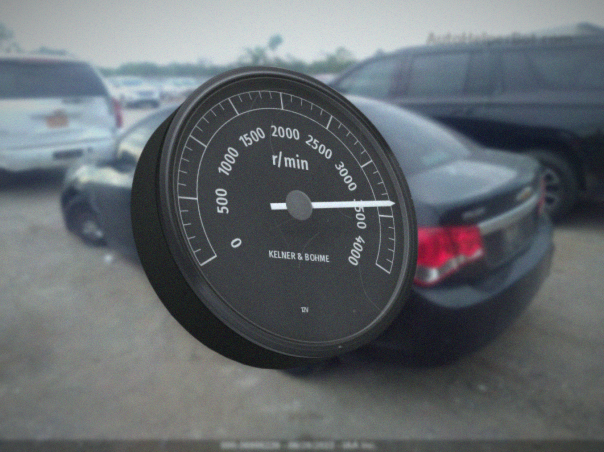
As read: 3400 rpm
